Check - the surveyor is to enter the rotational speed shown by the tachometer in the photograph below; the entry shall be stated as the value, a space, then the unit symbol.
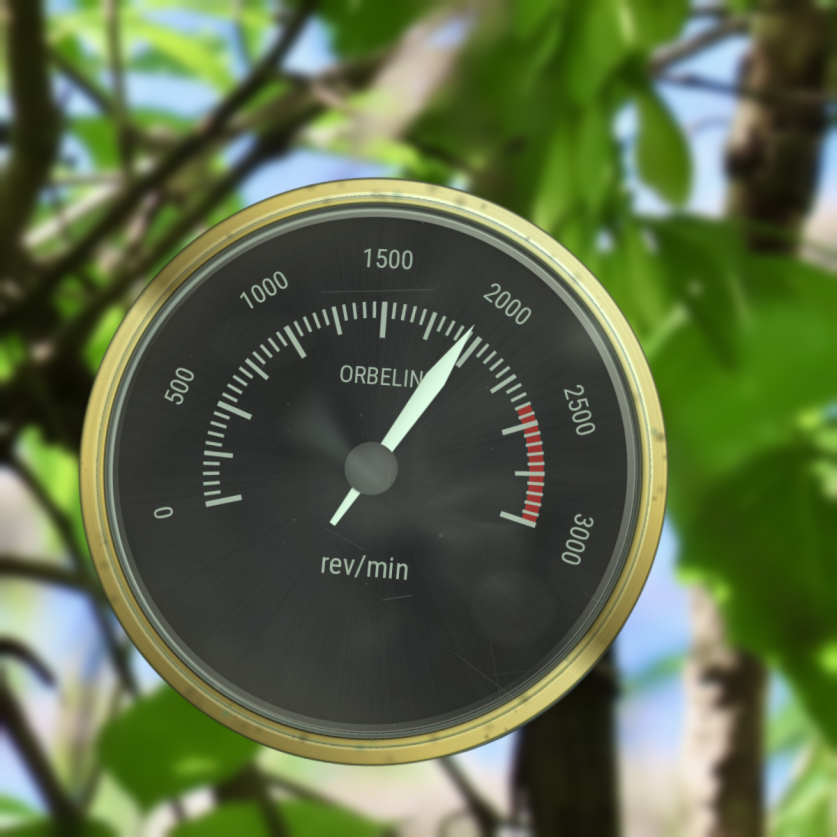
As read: 1950 rpm
